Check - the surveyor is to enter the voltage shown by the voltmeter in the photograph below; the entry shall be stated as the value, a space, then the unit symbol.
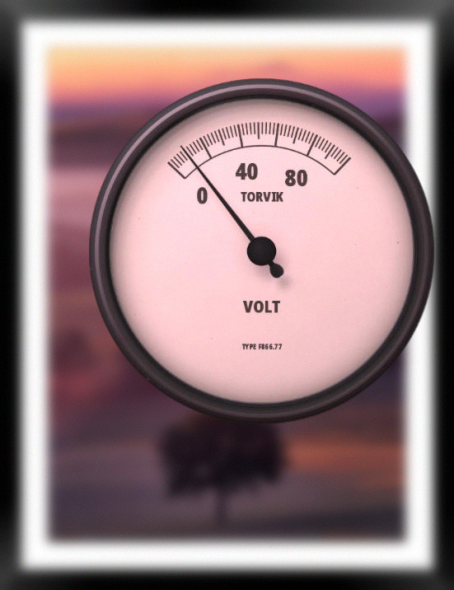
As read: 10 V
